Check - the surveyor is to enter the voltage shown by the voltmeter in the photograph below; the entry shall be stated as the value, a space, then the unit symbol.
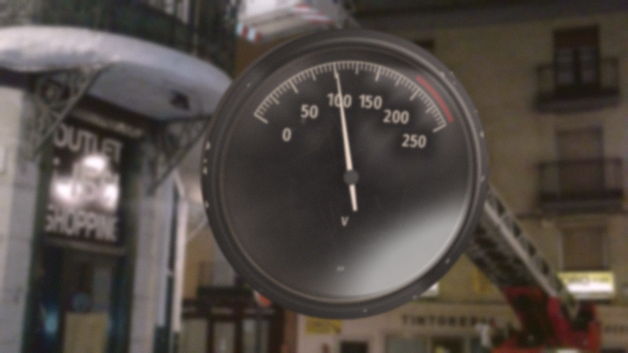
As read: 100 V
